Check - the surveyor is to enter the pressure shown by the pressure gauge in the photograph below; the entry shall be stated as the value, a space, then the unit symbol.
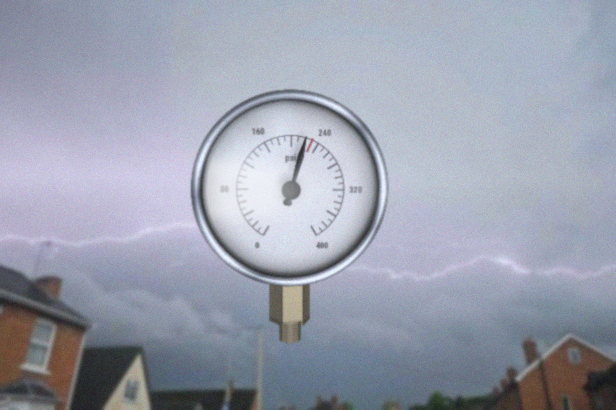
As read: 220 psi
